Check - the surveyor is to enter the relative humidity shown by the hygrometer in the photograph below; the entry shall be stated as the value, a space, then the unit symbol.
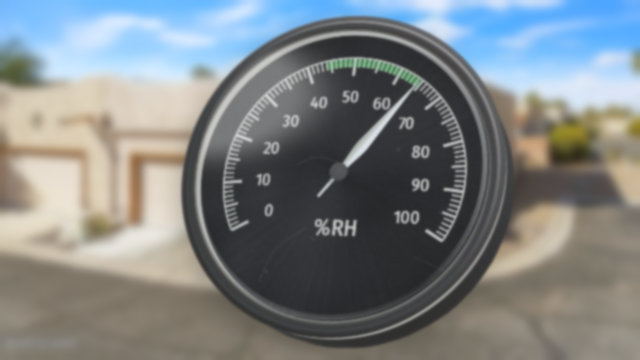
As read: 65 %
